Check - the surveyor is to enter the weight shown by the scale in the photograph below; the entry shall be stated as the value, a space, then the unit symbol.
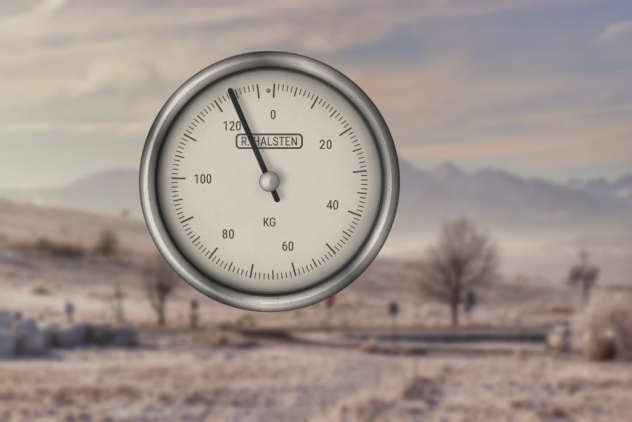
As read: 124 kg
